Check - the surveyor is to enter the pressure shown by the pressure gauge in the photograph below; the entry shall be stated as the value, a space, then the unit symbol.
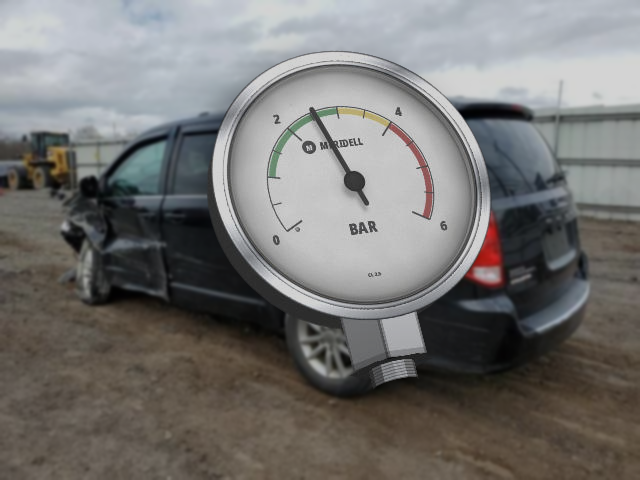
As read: 2.5 bar
